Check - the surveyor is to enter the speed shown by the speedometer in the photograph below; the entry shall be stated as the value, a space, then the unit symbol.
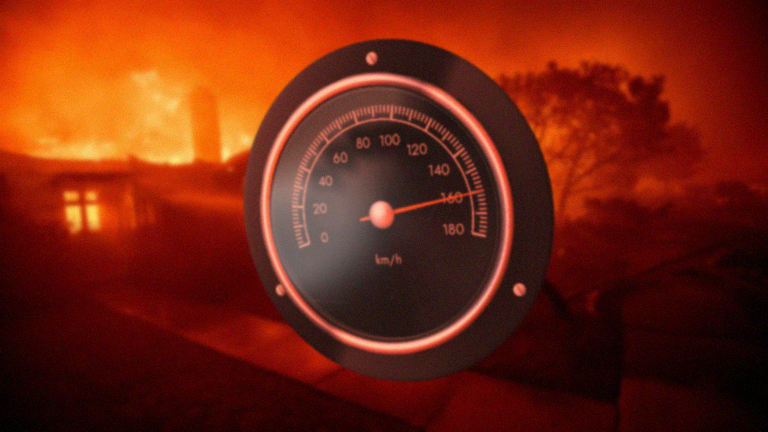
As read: 160 km/h
